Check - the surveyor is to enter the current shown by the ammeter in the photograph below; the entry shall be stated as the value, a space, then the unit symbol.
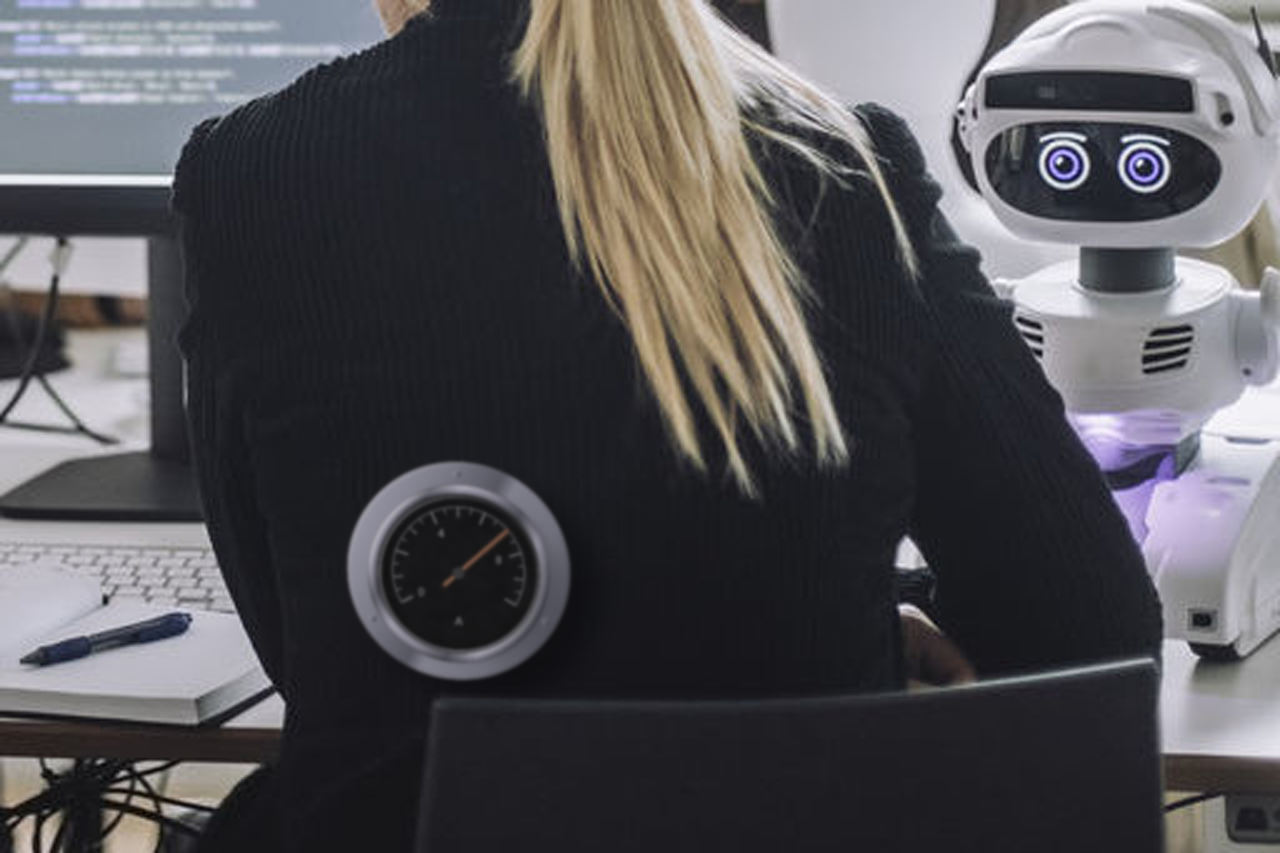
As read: 7 A
